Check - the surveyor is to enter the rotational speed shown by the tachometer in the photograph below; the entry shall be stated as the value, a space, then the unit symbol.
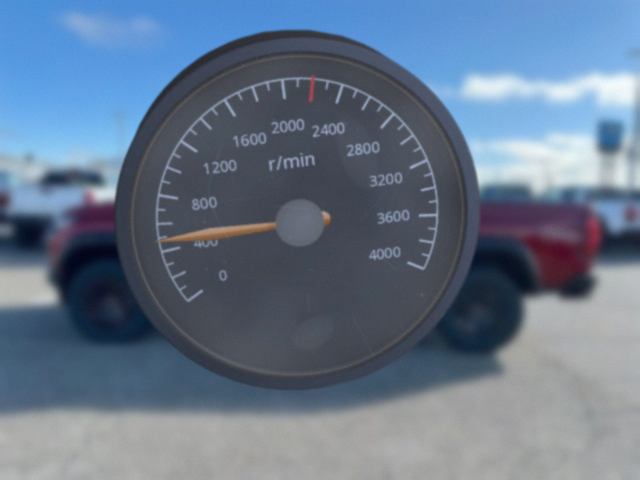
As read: 500 rpm
